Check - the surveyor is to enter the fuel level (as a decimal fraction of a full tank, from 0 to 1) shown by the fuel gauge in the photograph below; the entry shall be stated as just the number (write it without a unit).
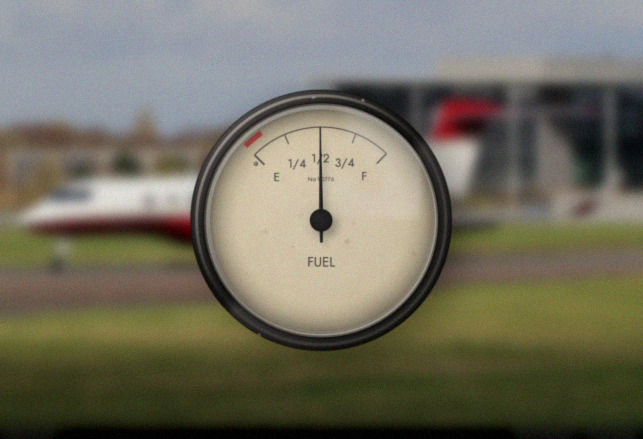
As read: 0.5
